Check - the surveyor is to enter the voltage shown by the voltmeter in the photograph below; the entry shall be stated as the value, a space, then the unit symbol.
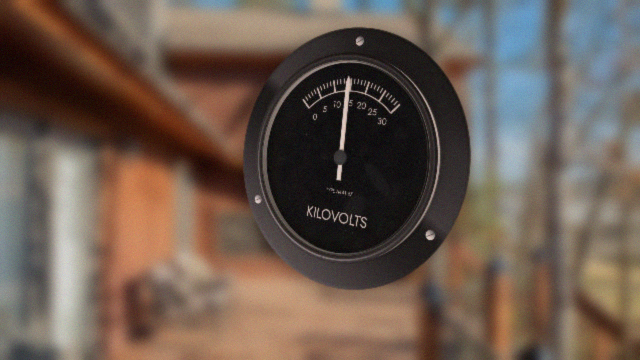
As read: 15 kV
